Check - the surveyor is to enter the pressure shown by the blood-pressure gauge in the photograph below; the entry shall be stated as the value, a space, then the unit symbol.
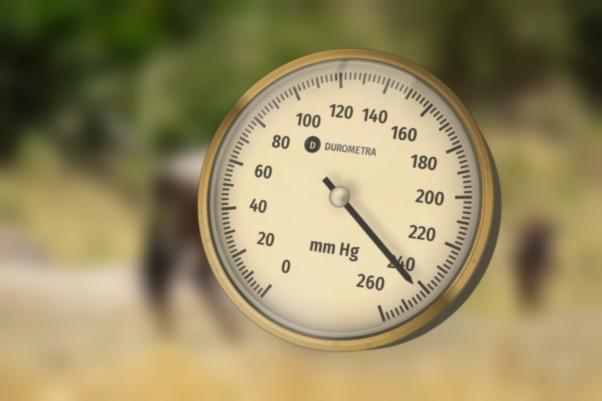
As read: 242 mmHg
